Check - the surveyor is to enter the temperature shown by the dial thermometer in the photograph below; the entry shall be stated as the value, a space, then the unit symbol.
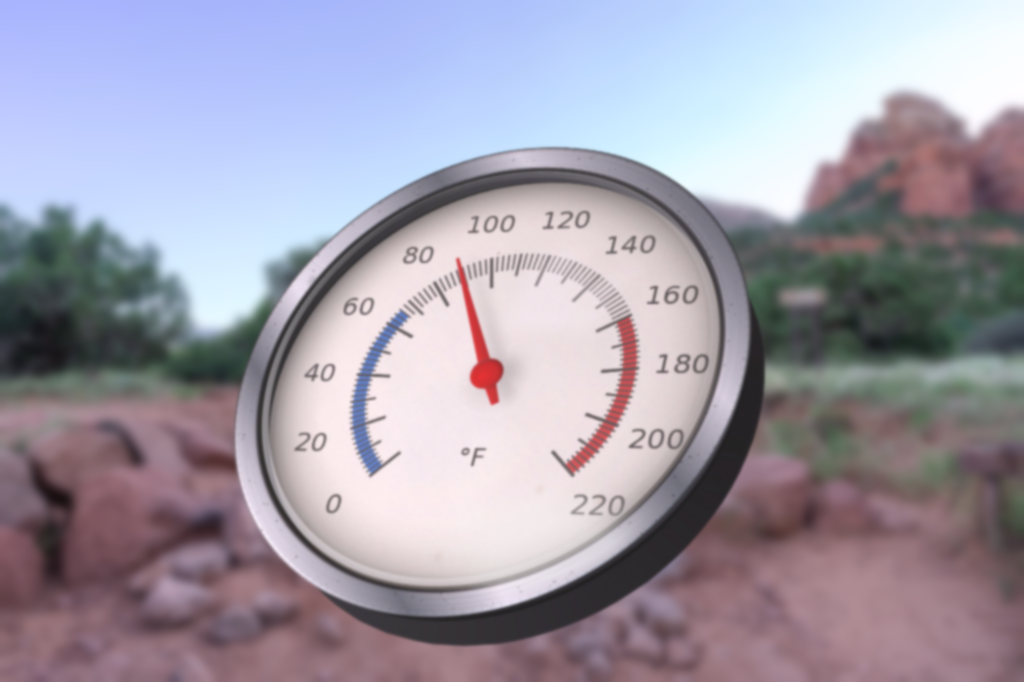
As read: 90 °F
